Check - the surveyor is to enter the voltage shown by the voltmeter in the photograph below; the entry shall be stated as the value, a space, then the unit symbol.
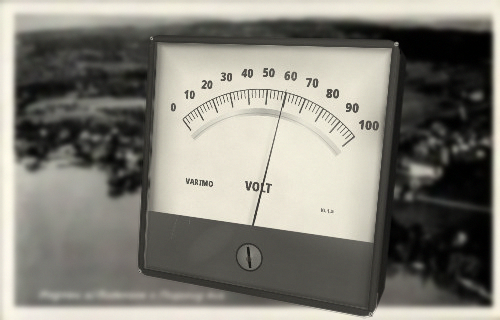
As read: 60 V
